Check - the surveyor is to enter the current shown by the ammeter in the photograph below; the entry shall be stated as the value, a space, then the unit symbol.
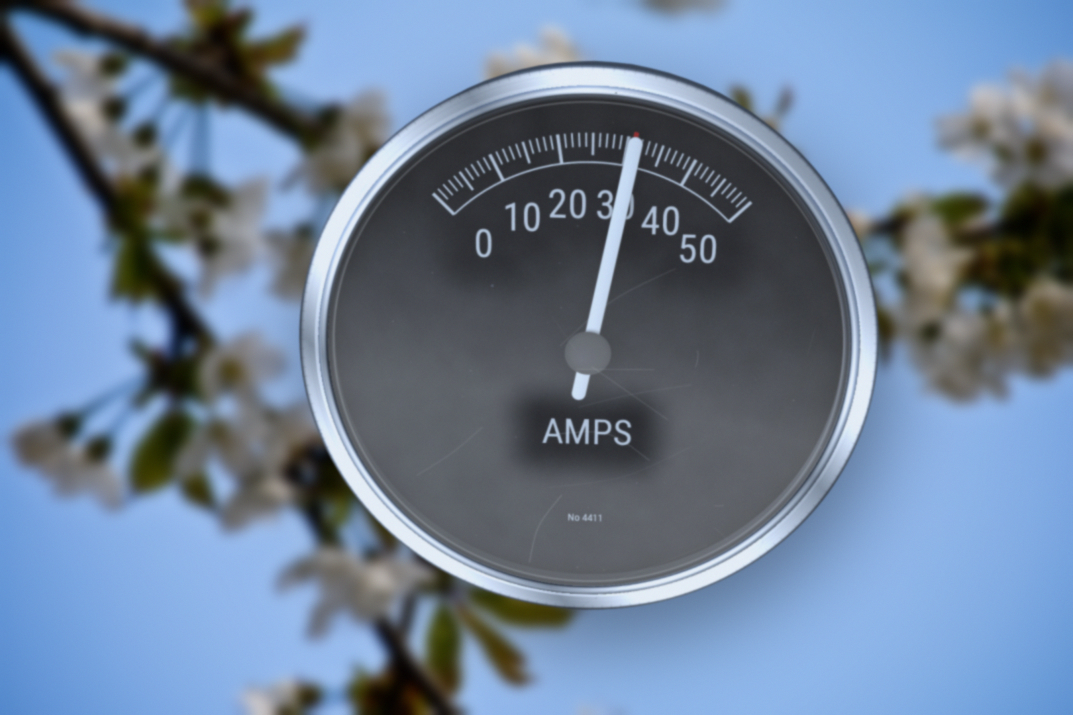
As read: 31 A
